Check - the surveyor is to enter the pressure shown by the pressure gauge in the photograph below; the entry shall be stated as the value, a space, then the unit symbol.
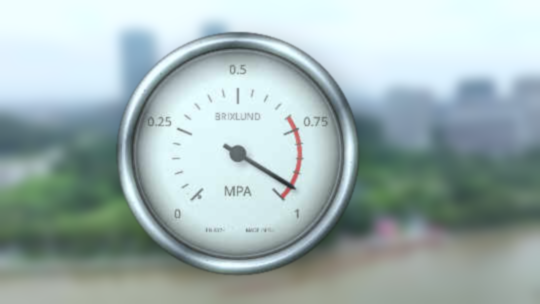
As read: 0.95 MPa
